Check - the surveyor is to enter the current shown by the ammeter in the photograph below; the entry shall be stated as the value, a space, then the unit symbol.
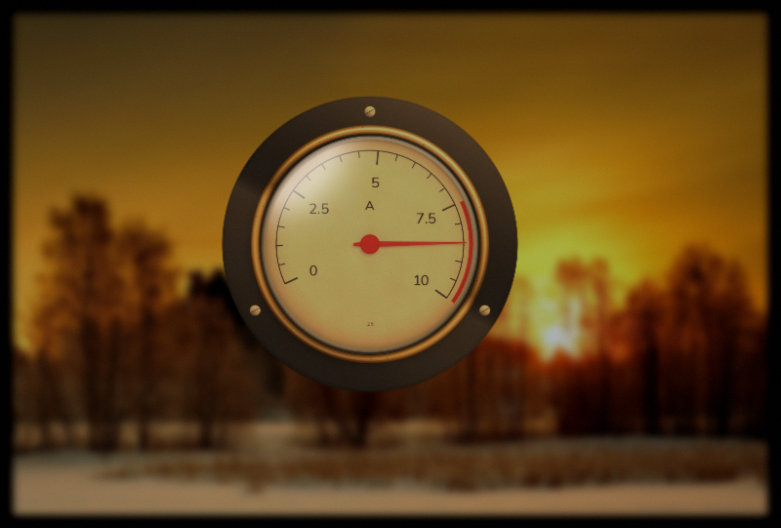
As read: 8.5 A
